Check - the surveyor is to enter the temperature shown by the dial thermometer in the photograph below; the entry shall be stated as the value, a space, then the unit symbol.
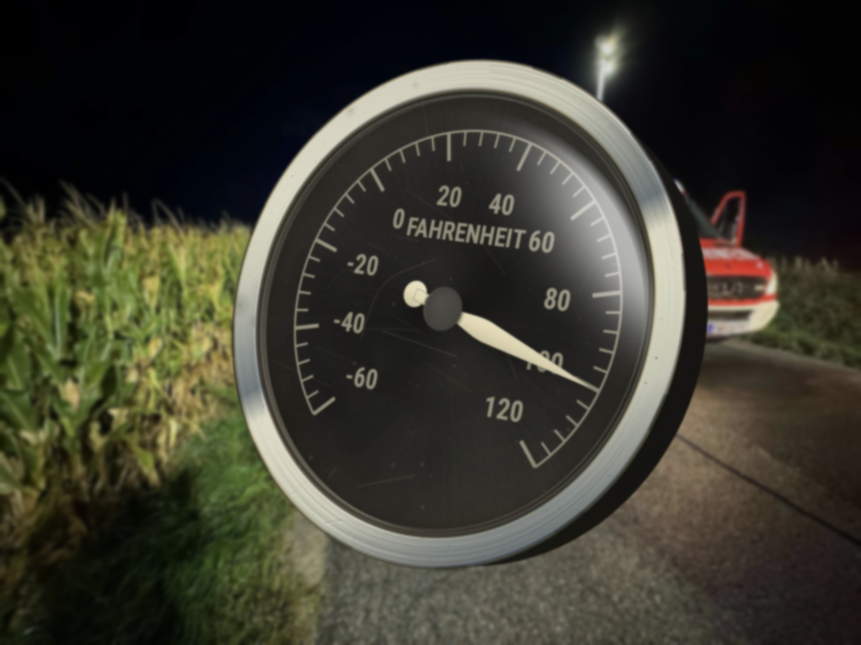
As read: 100 °F
